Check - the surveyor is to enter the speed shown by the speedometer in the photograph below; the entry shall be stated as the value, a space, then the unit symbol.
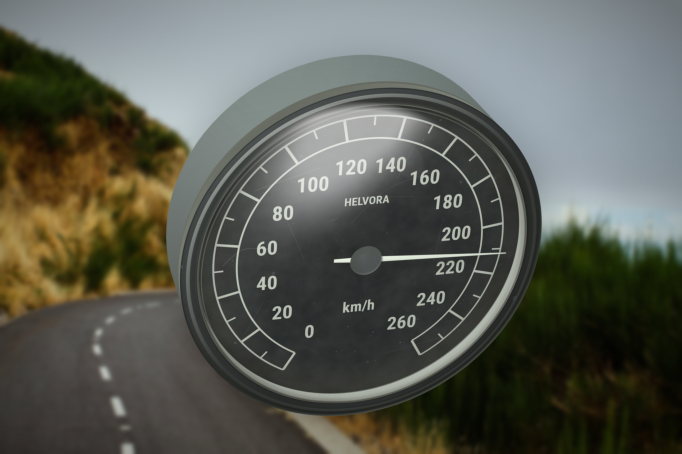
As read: 210 km/h
